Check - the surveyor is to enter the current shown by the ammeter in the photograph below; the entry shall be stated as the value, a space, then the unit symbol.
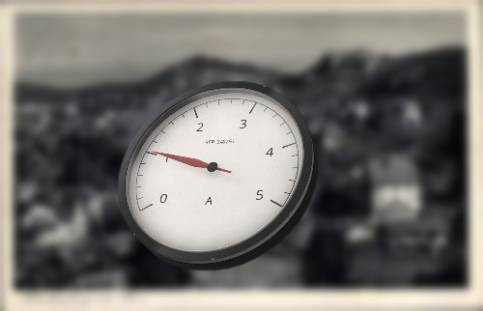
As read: 1 A
